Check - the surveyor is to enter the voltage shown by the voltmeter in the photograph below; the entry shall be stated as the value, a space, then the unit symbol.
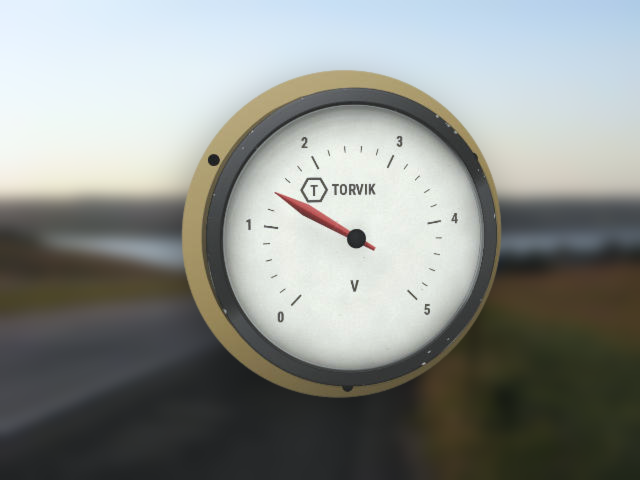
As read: 1.4 V
